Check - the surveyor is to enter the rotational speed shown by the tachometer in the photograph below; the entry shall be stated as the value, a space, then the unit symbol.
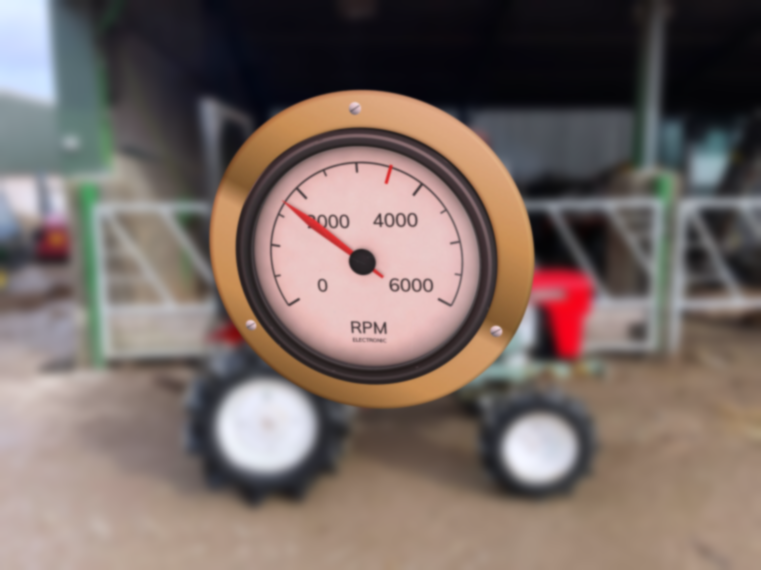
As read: 1750 rpm
